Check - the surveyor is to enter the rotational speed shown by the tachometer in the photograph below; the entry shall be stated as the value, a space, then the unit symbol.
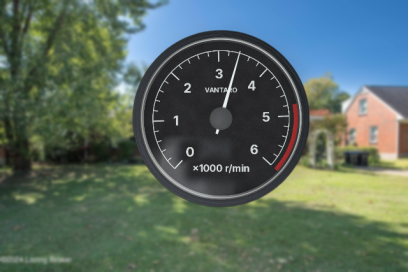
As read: 3400 rpm
